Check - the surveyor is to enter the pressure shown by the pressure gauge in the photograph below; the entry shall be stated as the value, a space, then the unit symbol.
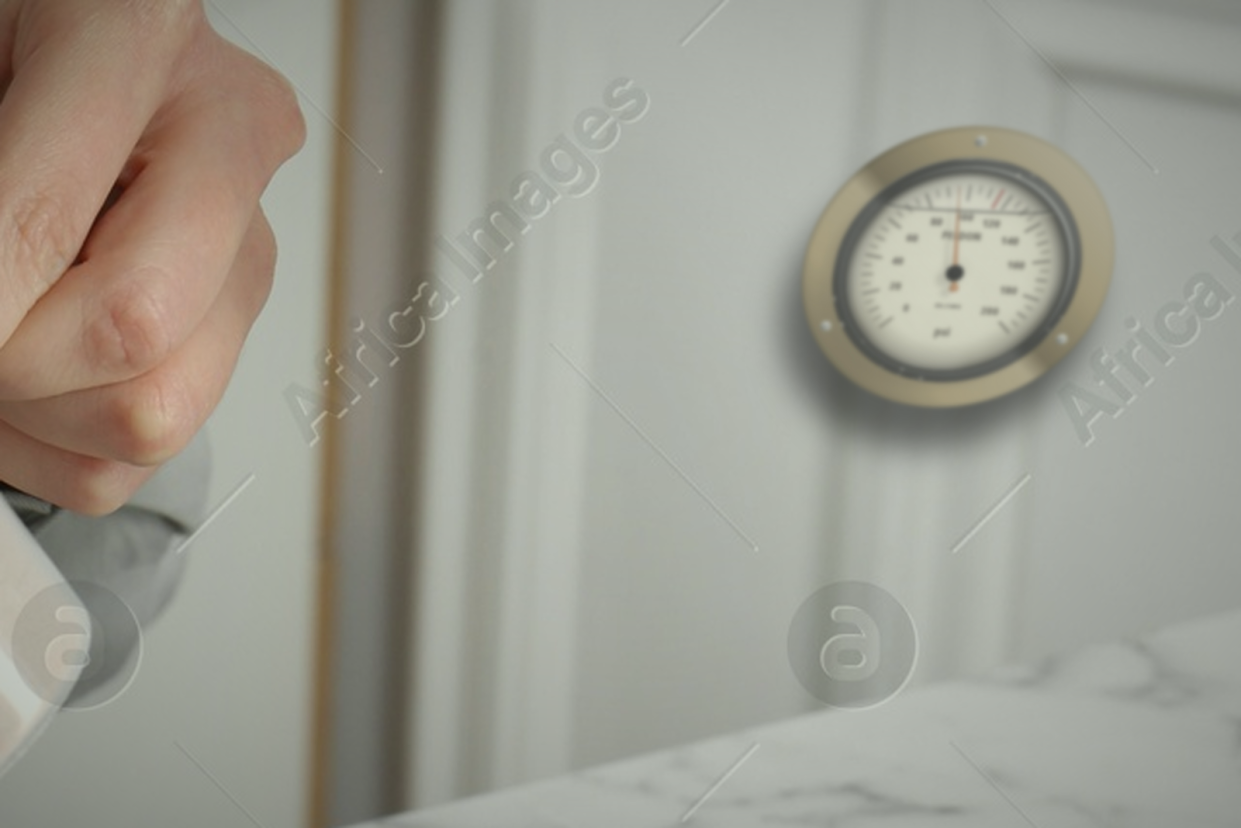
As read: 95 psi
